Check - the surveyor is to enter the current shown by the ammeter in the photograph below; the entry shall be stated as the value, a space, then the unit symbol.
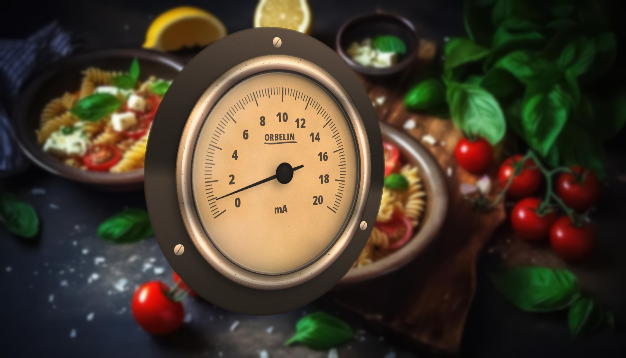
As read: 1 mA
